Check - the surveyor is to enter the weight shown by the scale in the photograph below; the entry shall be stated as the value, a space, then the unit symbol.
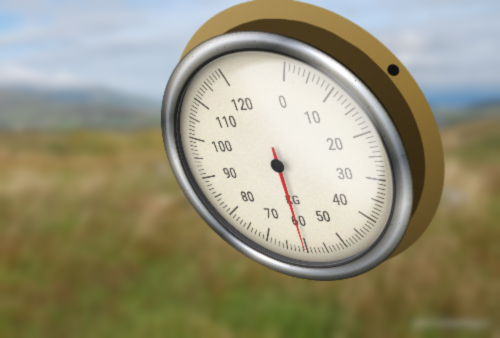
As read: 60 kg
